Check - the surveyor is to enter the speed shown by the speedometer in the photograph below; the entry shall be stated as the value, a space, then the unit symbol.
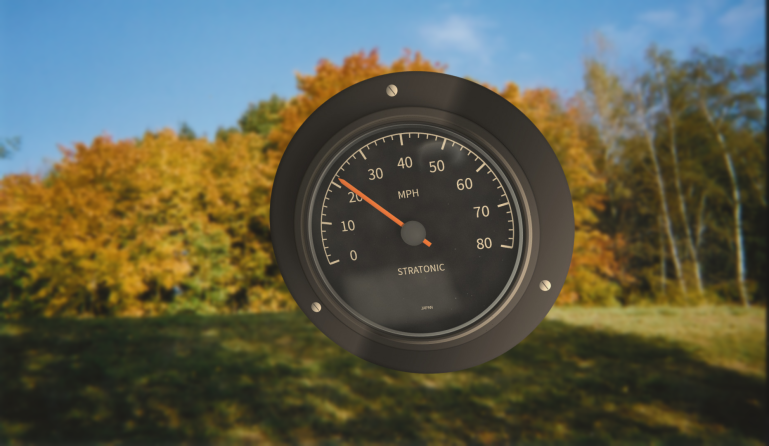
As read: 22 mph
